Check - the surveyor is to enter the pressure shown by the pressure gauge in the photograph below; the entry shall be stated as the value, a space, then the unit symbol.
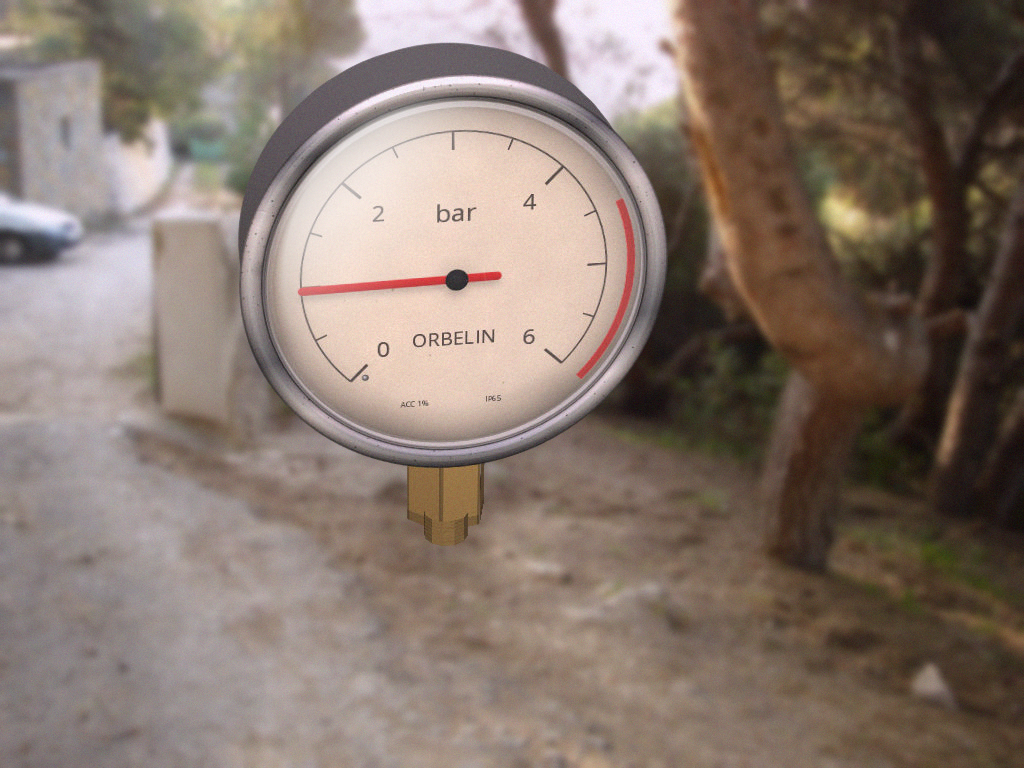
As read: 1 bar
